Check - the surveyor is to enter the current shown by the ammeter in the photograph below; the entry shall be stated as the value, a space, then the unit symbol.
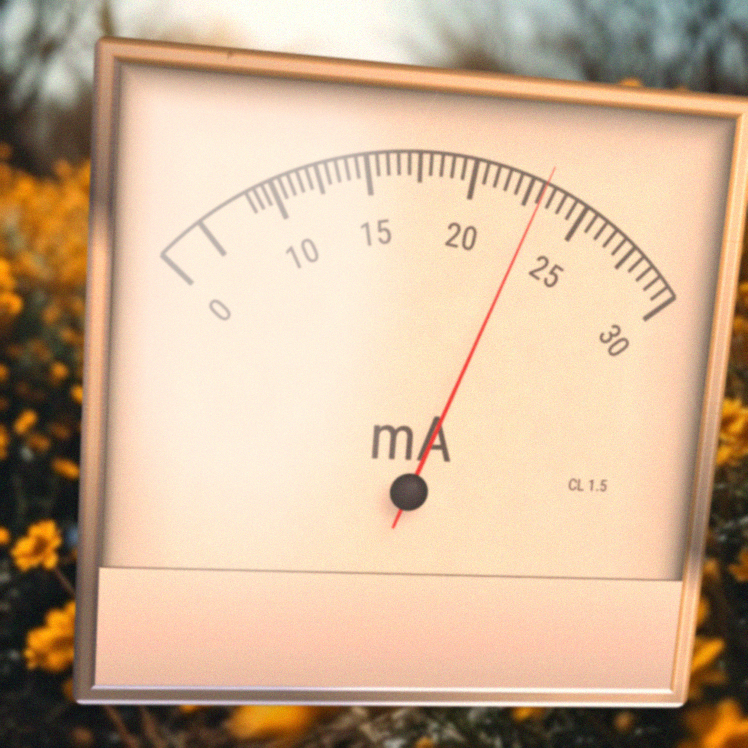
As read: 23 mA
